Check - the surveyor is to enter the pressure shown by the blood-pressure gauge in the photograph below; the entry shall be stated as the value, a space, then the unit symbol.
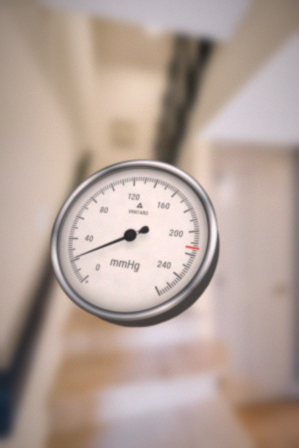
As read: 20 mmHg
